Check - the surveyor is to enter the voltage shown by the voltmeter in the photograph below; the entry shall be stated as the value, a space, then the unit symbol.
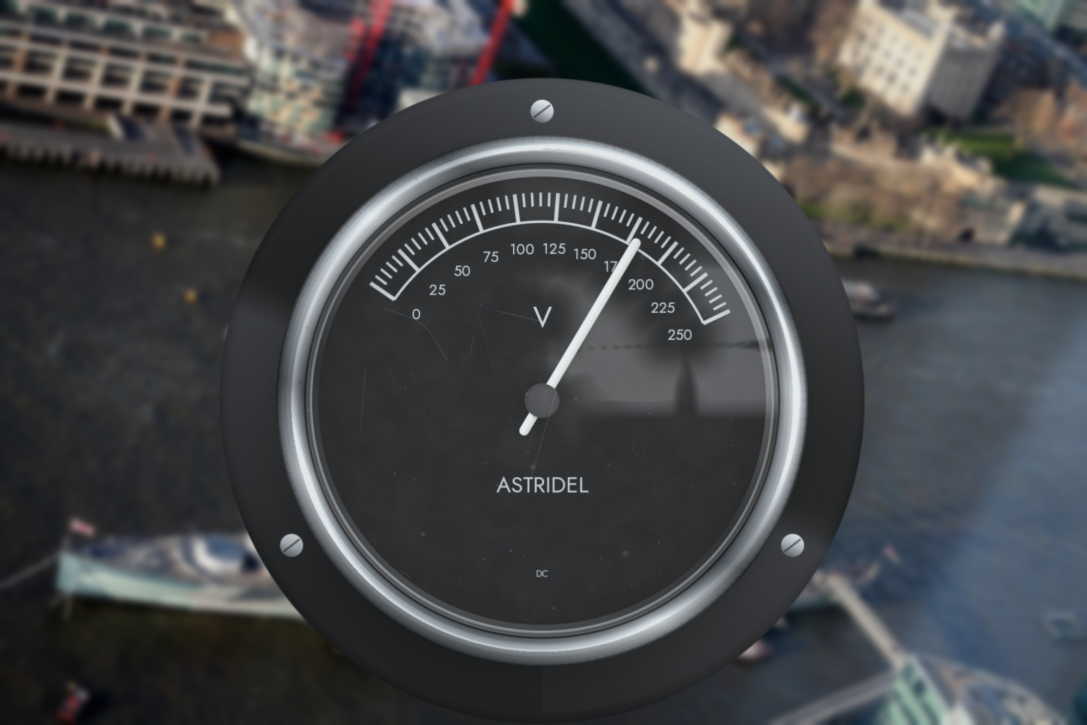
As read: 180 V
